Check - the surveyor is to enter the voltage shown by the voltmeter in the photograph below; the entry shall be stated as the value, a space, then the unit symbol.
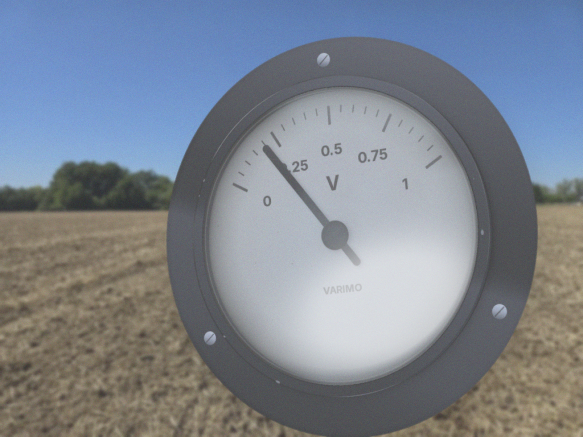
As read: 0.2 V
